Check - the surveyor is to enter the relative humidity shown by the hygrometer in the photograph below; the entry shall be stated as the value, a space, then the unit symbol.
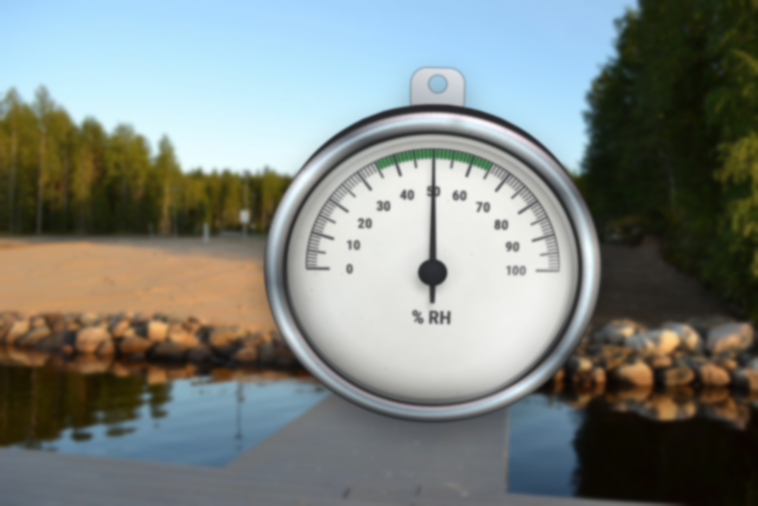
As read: 50 %
